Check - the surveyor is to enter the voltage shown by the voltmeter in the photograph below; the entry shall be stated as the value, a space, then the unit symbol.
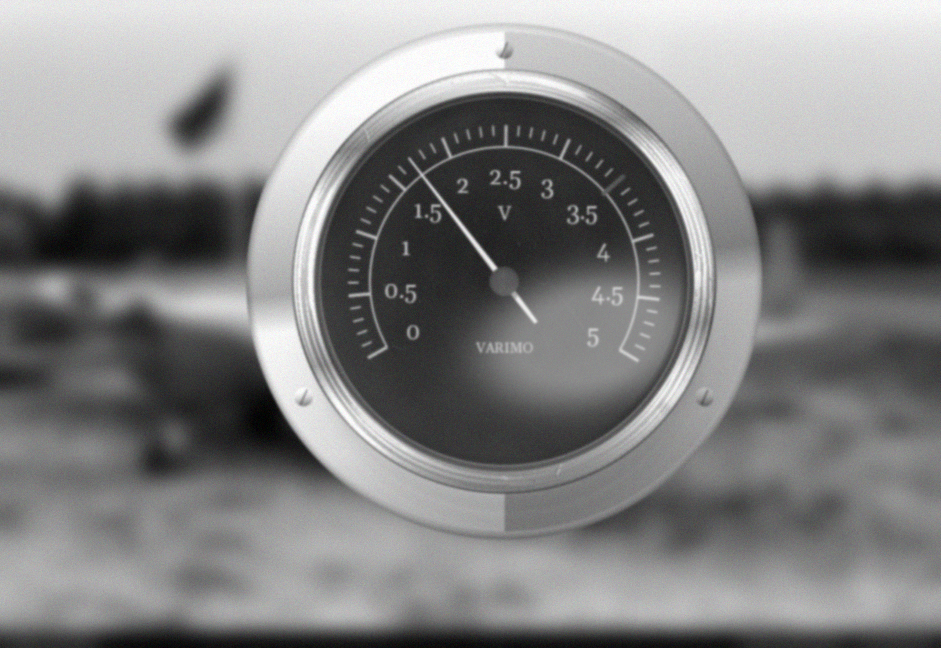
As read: 1.7 V
